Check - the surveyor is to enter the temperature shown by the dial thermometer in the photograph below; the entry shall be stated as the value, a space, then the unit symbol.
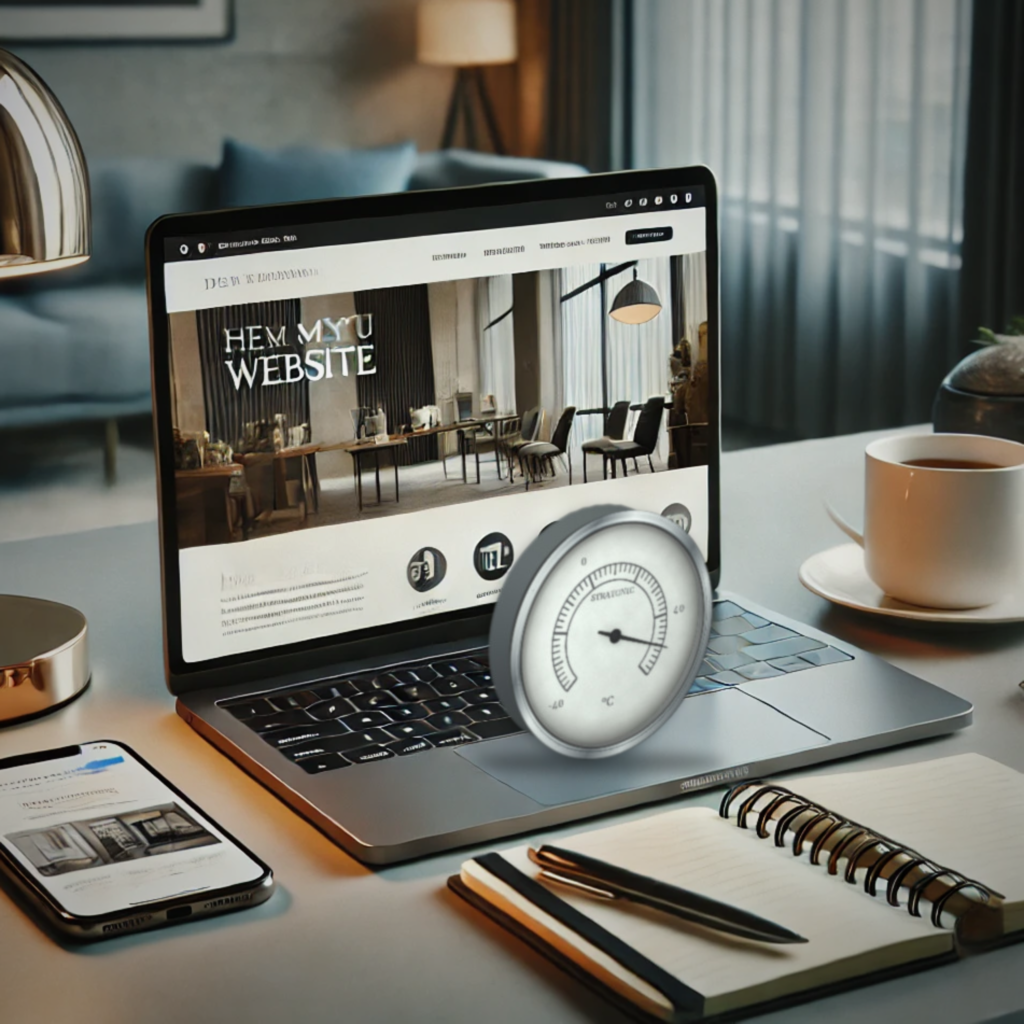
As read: 50 °C
